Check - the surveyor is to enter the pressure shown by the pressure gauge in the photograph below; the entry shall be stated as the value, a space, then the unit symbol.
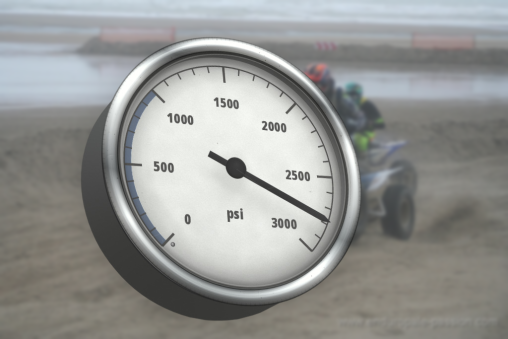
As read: 2800 psi
